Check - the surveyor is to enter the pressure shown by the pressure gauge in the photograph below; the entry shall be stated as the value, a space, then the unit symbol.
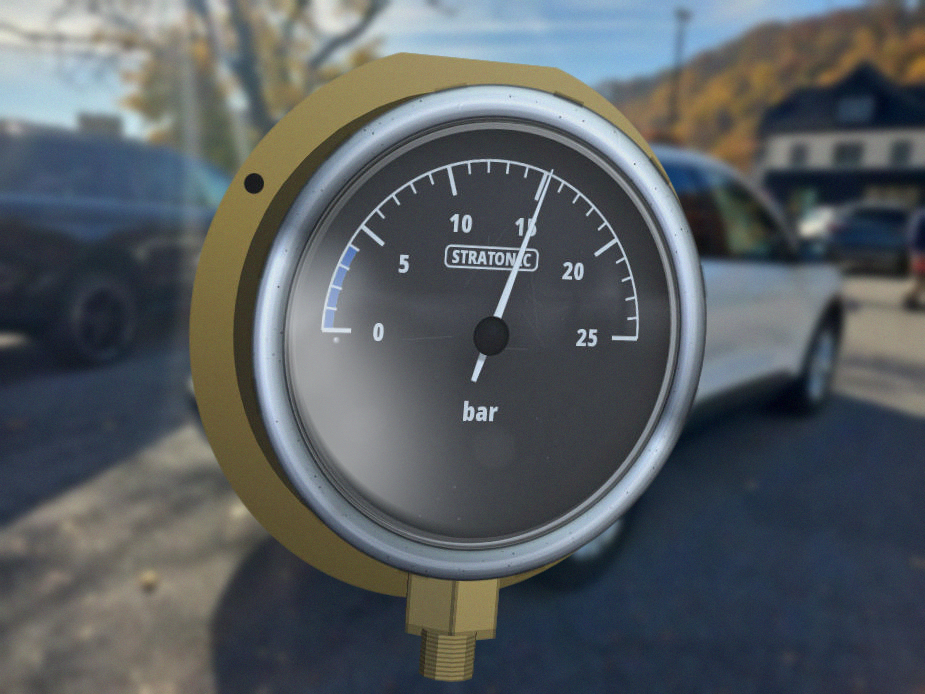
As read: 15 bar
